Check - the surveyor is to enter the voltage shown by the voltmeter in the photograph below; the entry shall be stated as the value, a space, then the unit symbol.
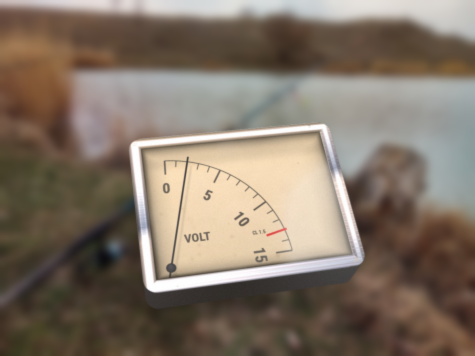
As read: 2 V
